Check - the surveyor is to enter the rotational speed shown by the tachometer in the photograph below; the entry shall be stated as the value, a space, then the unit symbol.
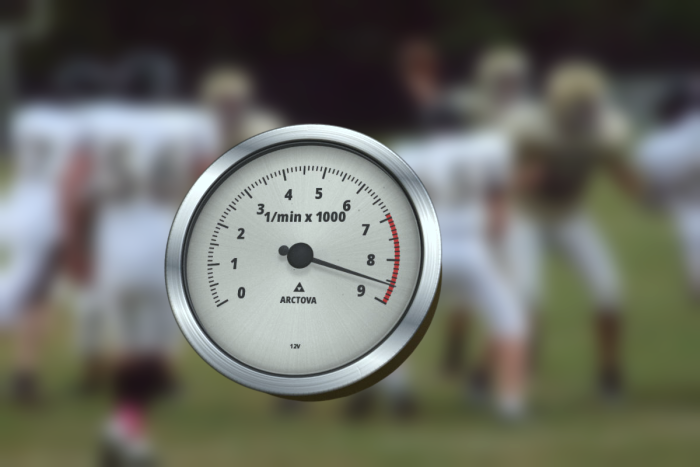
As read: 8600 rpm
